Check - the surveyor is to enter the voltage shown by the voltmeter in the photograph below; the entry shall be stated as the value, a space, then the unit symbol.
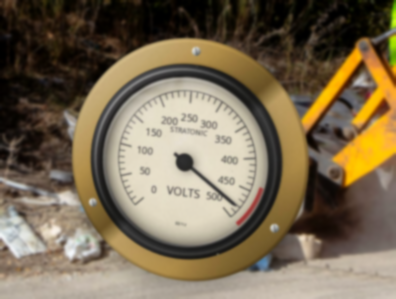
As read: 480 V
